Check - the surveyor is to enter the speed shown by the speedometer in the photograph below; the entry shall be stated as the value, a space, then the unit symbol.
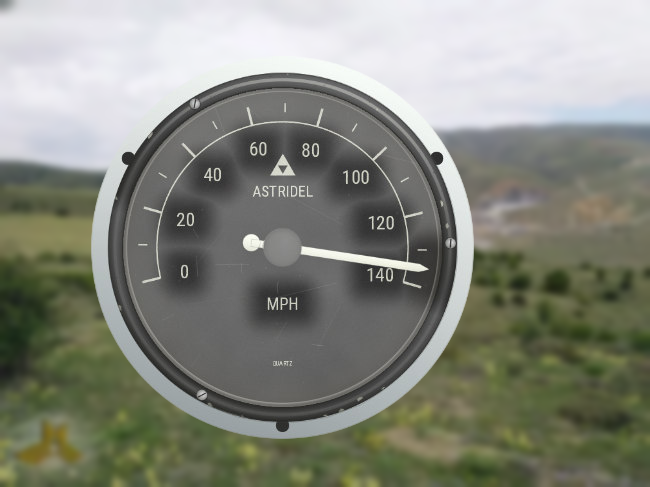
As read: 135 mph
